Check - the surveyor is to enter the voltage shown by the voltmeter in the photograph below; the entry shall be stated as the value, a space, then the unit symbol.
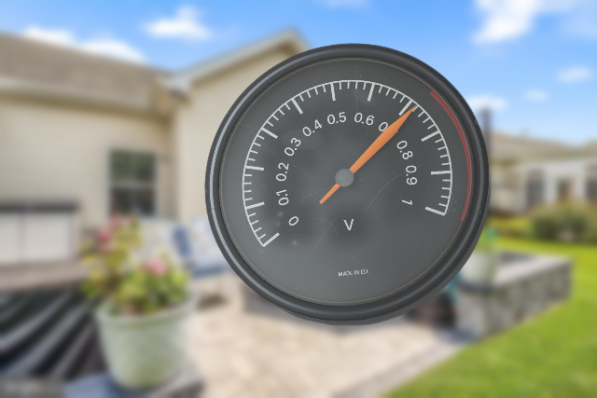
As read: 0.72 V
